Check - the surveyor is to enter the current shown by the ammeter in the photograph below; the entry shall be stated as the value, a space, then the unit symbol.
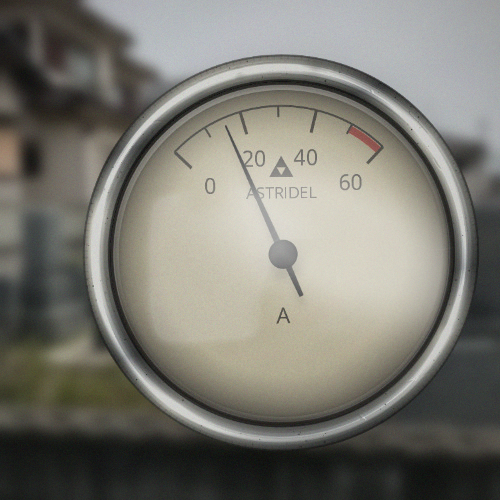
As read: 15 A
